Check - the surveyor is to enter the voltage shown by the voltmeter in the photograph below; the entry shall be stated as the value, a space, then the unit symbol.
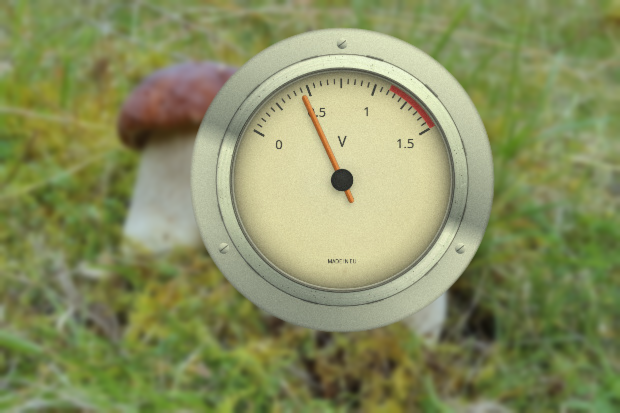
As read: 0.45 V
